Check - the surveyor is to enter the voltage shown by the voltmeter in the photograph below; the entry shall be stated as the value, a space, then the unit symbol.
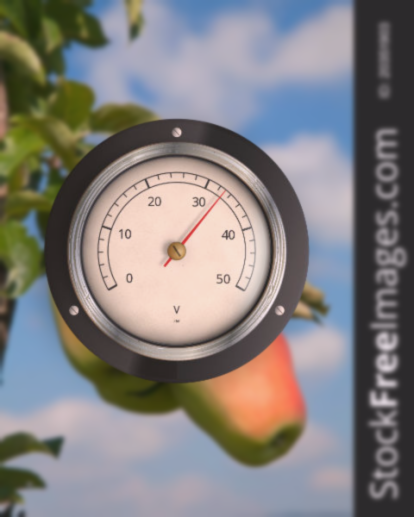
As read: 33 V
